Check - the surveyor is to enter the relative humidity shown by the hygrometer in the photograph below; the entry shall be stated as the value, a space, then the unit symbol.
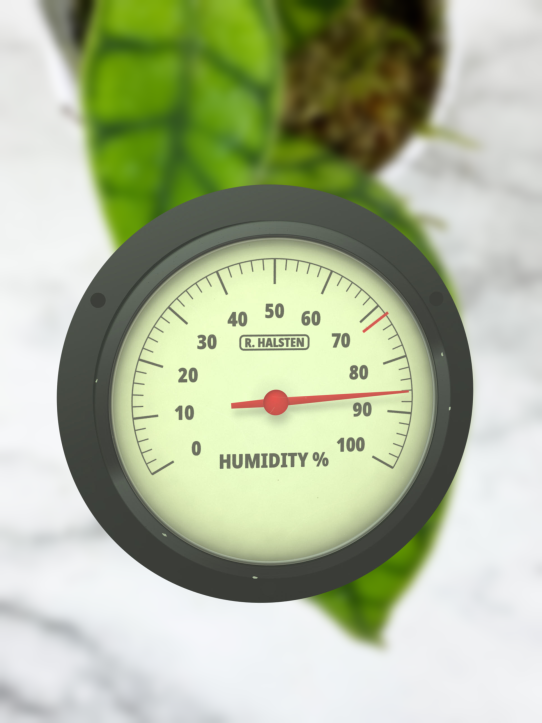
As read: 86 %
